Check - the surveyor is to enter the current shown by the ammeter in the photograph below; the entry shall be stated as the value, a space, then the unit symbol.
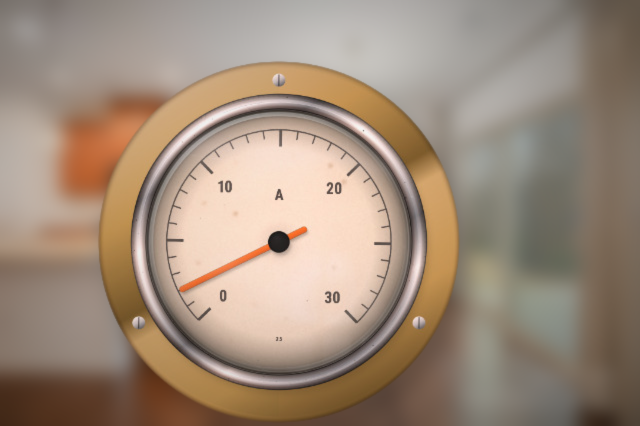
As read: 2 A
